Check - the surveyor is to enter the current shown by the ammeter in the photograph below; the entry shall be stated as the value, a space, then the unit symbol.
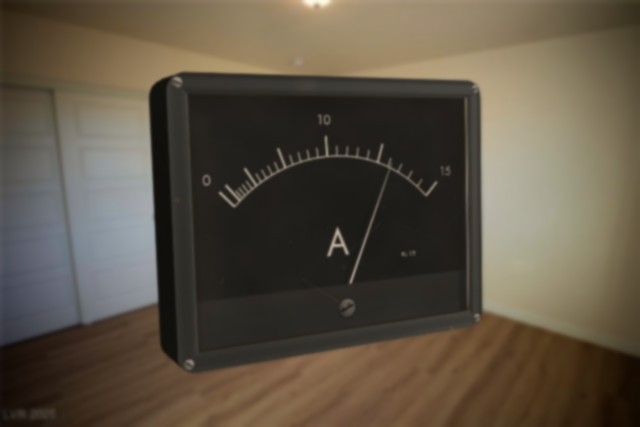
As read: 13 A
